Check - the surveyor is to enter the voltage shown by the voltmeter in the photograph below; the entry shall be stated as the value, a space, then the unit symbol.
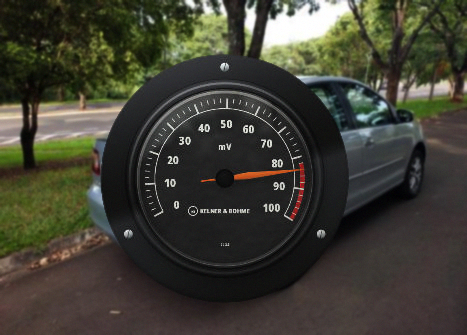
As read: 84 mV
